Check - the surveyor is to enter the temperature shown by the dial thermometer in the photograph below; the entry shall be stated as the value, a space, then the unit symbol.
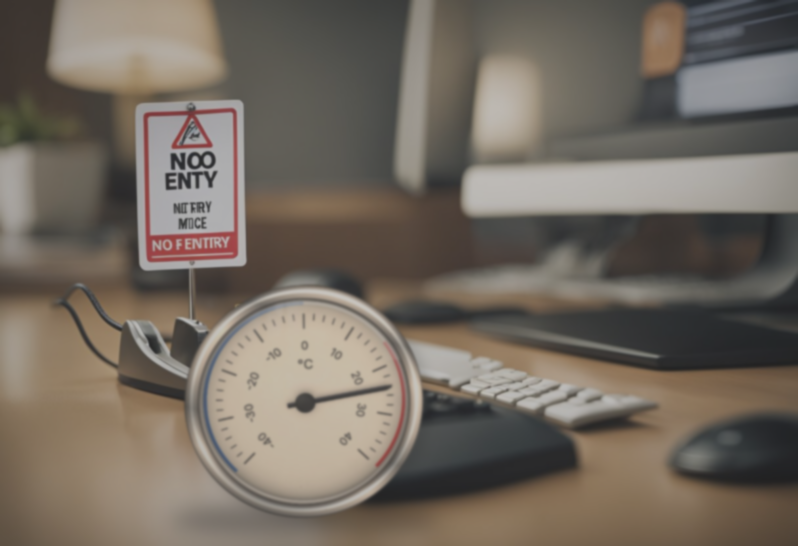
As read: 24 °C
